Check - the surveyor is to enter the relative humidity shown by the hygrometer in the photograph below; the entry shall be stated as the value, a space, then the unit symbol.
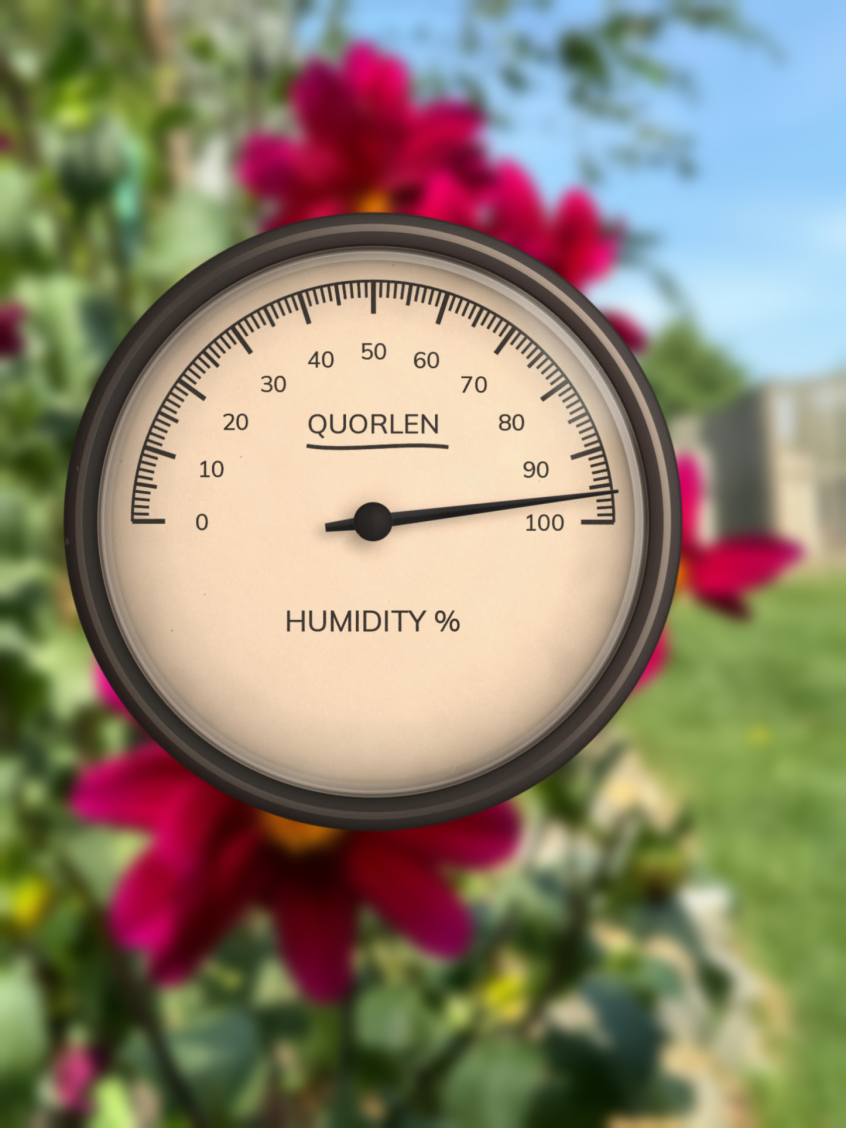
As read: 96 %
